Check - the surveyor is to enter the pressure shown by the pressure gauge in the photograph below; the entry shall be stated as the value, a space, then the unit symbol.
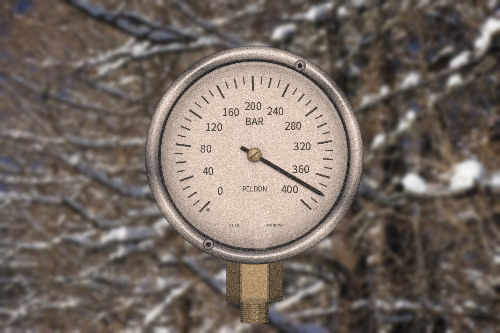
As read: 380 bar
